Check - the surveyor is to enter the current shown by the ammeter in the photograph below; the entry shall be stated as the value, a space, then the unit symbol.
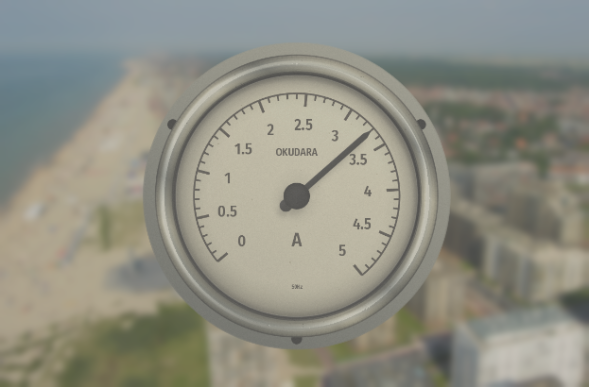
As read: 3.3 A
